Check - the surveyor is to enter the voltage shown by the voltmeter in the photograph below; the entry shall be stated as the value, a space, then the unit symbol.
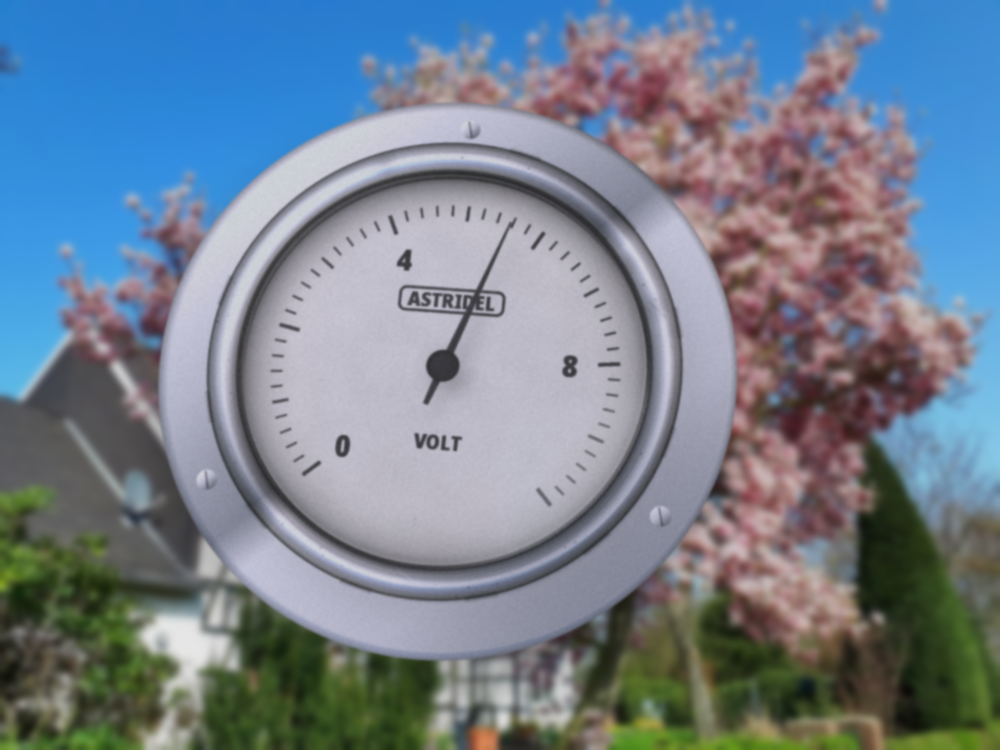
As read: 5.6 V
